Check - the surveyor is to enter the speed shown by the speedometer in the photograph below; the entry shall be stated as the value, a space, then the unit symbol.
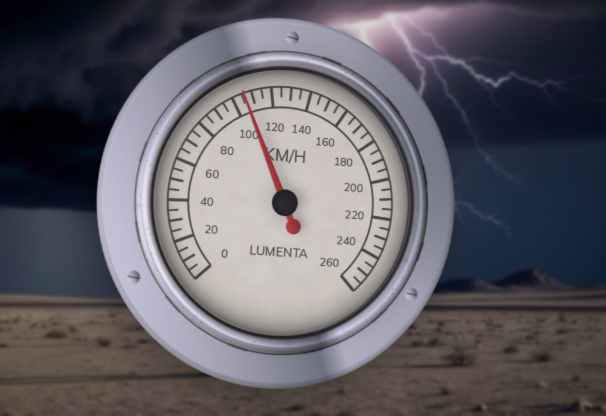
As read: 105 km/h
